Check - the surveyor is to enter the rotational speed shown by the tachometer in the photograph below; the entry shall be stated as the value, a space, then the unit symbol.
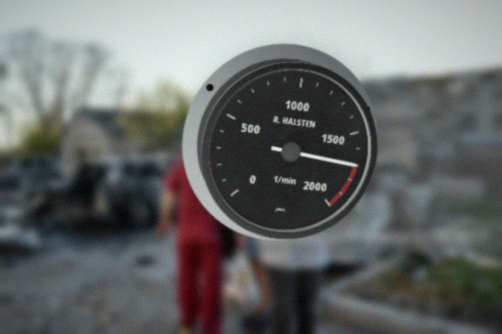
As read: 1700 rpm
